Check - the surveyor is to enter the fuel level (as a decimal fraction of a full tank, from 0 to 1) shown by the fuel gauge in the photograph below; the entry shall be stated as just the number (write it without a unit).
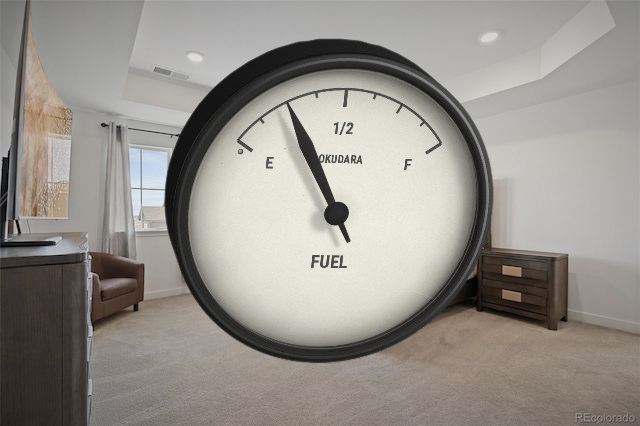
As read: 0.25
